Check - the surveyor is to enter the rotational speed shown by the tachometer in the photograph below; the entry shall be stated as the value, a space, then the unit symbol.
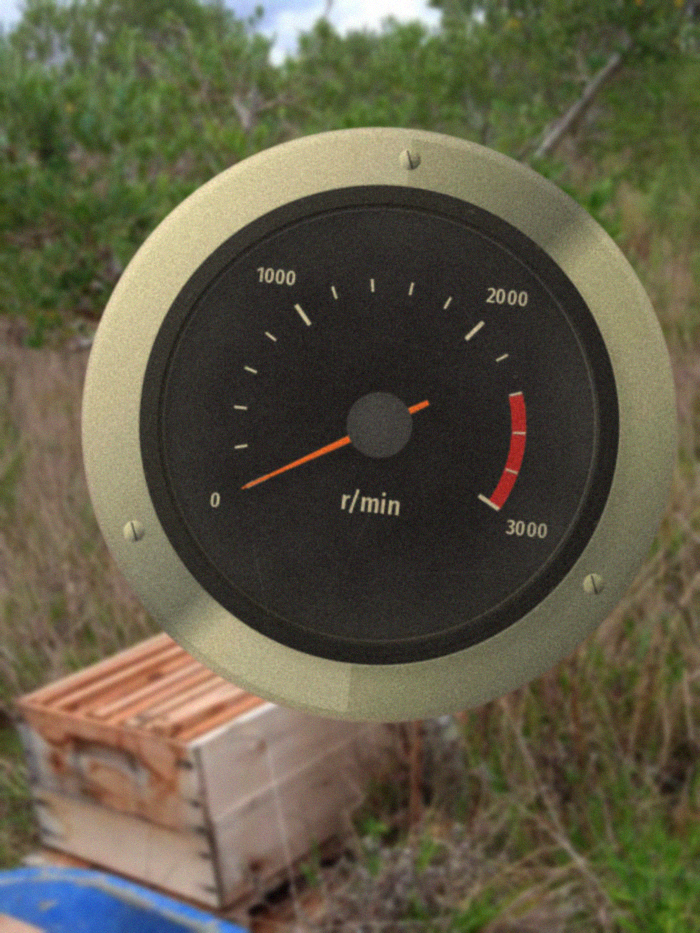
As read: 0 rpm
